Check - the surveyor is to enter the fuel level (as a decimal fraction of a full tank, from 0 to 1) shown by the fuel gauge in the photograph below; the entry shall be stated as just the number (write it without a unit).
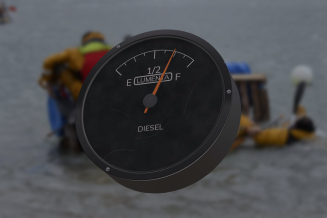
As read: 0.75
